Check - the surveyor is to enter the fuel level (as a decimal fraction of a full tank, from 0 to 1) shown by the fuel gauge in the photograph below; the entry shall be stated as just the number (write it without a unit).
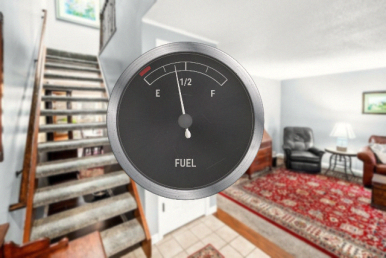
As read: 0.375
